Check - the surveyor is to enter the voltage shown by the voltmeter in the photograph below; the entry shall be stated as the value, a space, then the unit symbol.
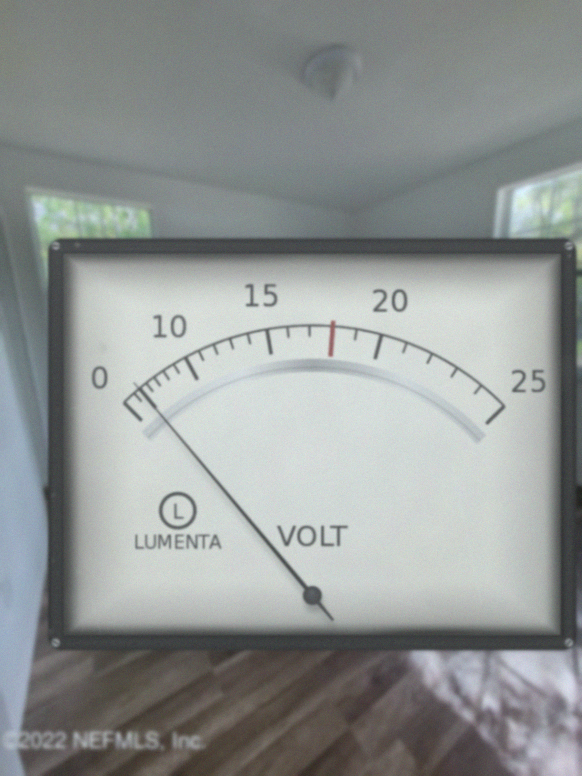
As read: 5 V
